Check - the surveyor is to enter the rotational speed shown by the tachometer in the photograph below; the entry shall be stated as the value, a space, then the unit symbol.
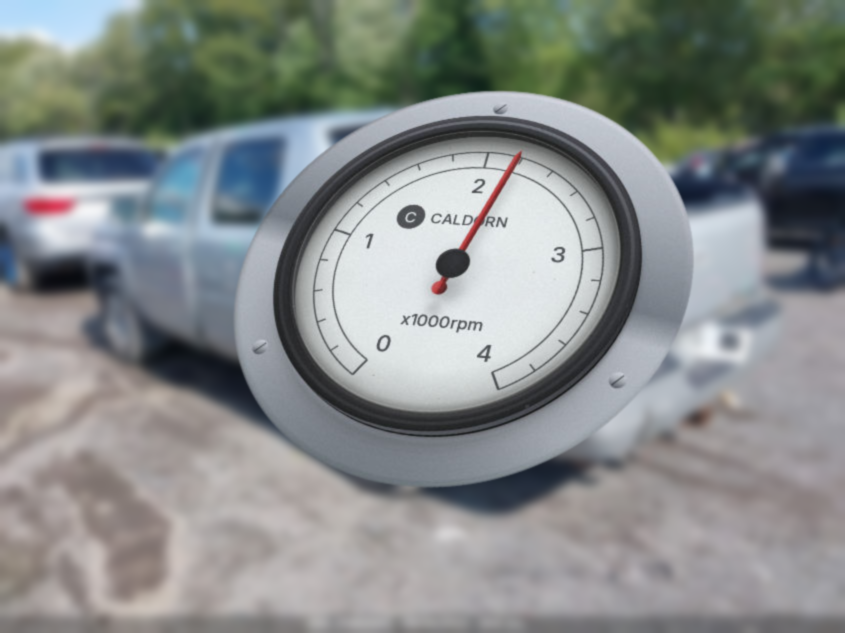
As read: 2200 rpm
